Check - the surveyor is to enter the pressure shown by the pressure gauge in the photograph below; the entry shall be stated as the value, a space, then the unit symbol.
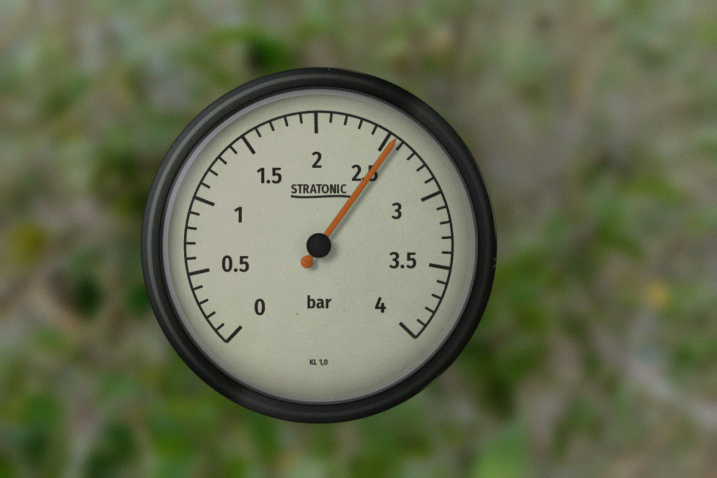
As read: 2.55 bar
